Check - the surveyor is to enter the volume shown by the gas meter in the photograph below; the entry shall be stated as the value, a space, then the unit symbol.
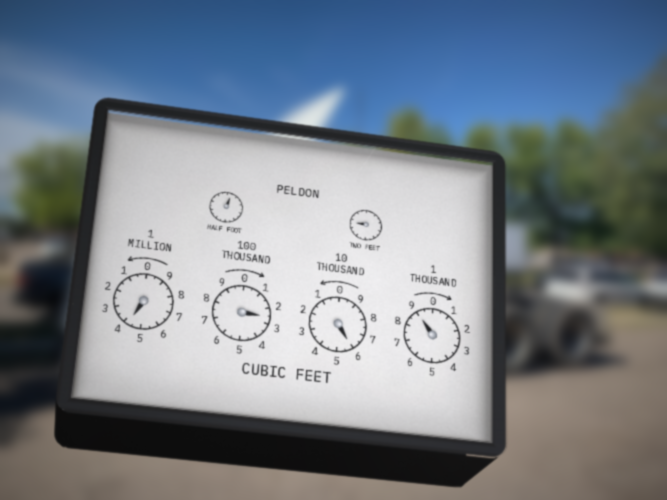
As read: 425900 ft³
